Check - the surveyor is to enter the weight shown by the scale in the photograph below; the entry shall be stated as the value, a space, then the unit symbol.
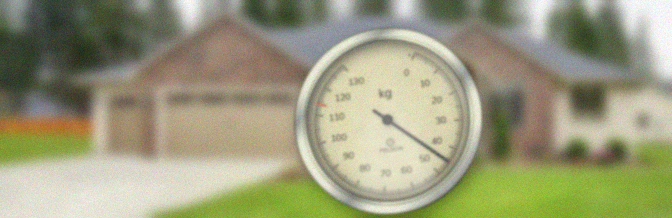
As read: 45 kg
